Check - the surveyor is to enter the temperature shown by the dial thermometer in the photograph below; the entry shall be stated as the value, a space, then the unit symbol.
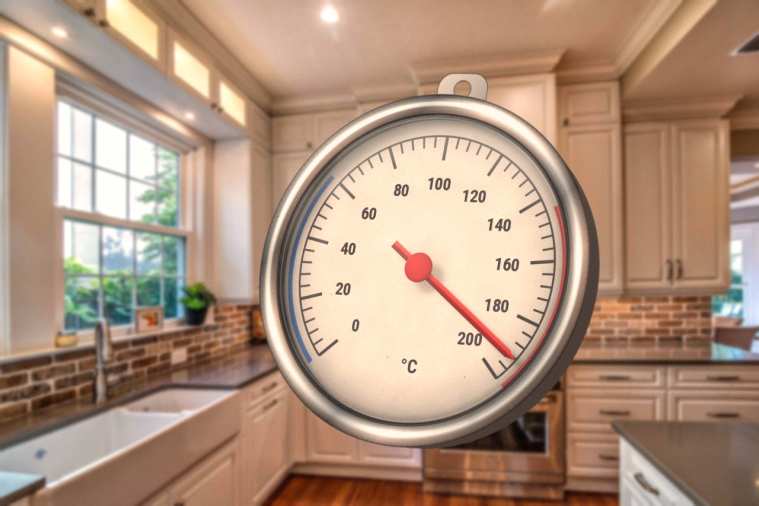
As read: 192 °C
